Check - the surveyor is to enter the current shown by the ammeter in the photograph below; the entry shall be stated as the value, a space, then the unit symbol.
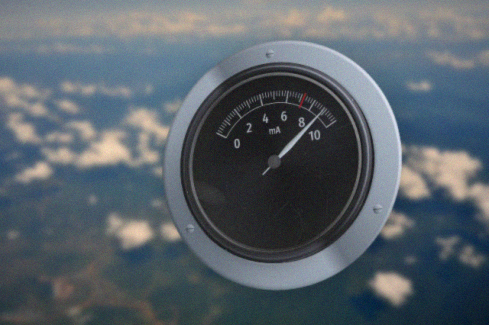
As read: 9 mA
